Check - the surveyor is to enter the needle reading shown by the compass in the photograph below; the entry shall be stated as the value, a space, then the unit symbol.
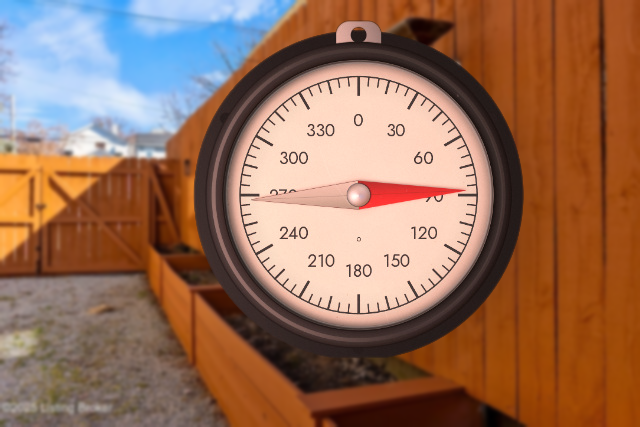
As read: 87.5 °
